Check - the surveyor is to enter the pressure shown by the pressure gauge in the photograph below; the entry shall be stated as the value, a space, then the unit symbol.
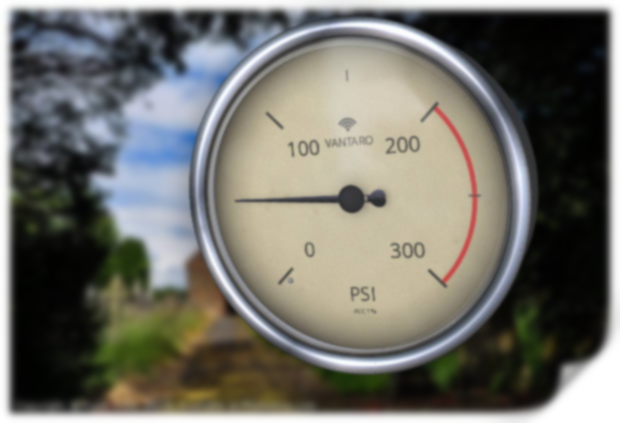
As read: 50 psi
